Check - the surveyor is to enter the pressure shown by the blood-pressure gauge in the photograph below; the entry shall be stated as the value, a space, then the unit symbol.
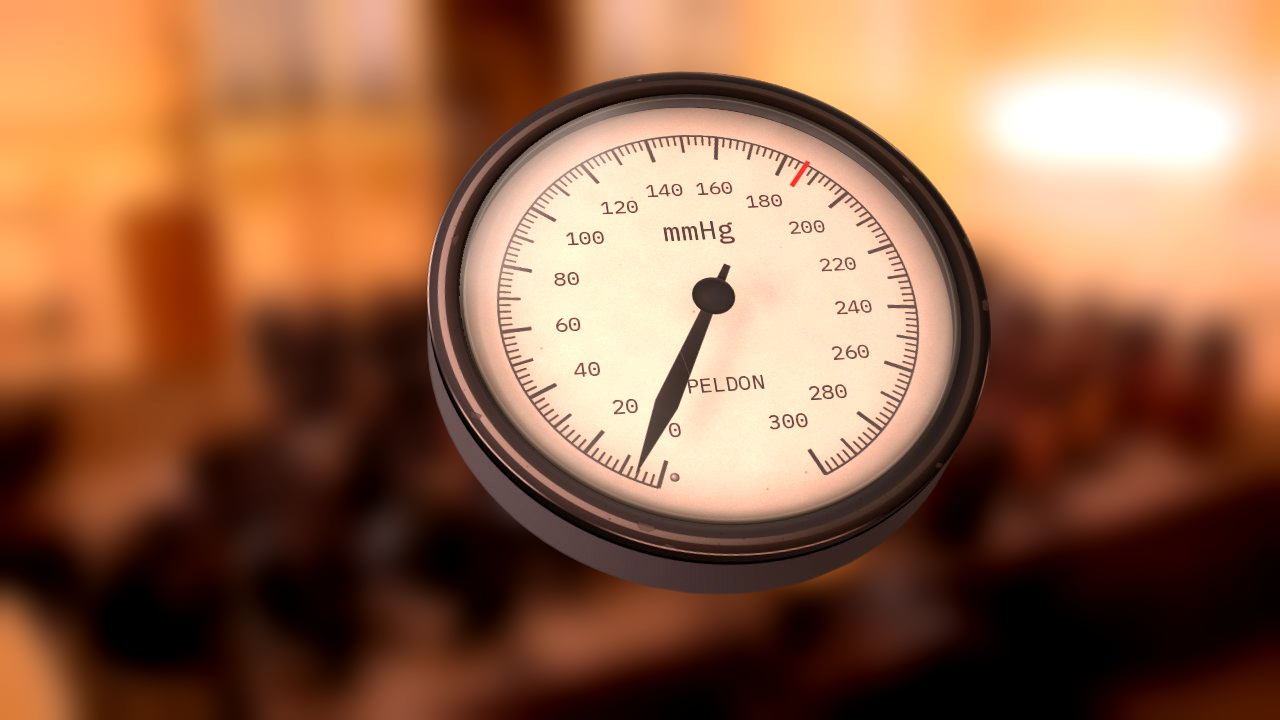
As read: 6 mmHg
